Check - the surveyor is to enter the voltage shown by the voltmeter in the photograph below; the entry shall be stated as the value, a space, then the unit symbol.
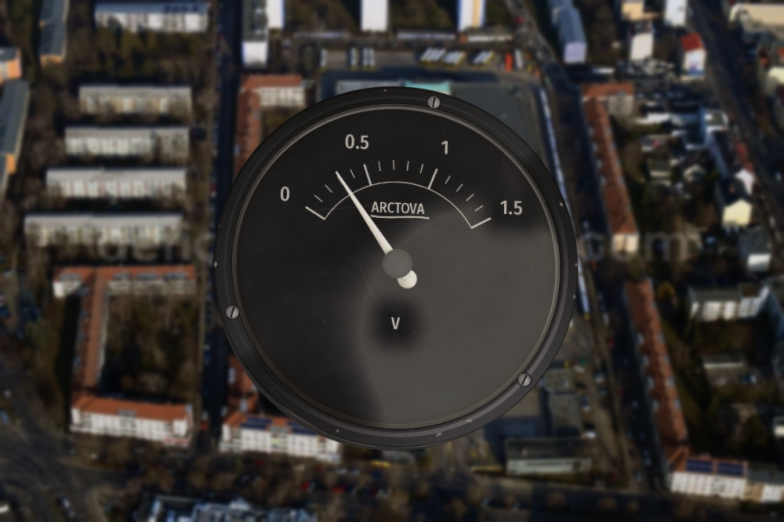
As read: 0.3 V
